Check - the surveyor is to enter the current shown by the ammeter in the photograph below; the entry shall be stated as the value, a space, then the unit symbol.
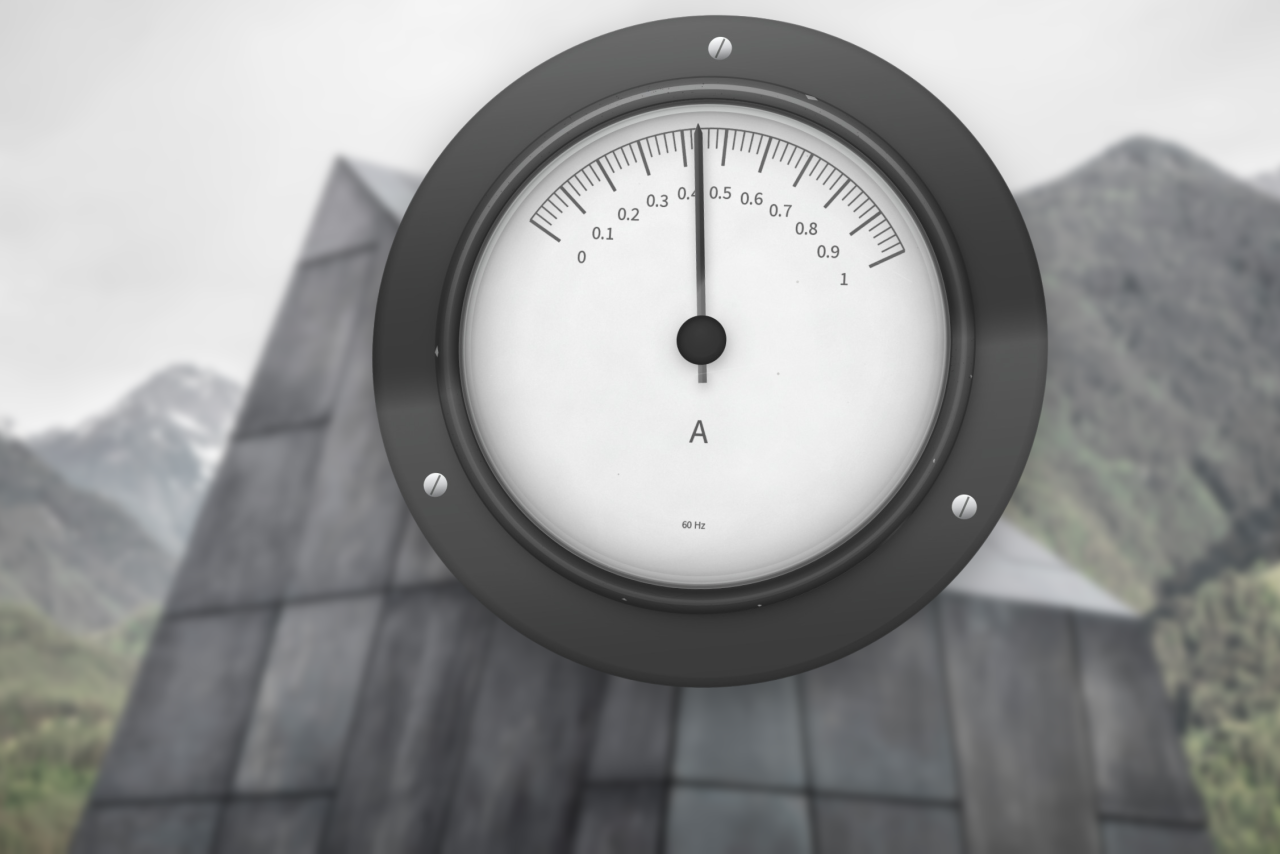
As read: 0.44 A
